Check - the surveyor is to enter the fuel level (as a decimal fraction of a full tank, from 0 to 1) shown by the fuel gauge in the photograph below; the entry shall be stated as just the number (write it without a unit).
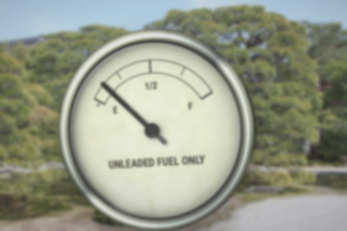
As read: 0.125
